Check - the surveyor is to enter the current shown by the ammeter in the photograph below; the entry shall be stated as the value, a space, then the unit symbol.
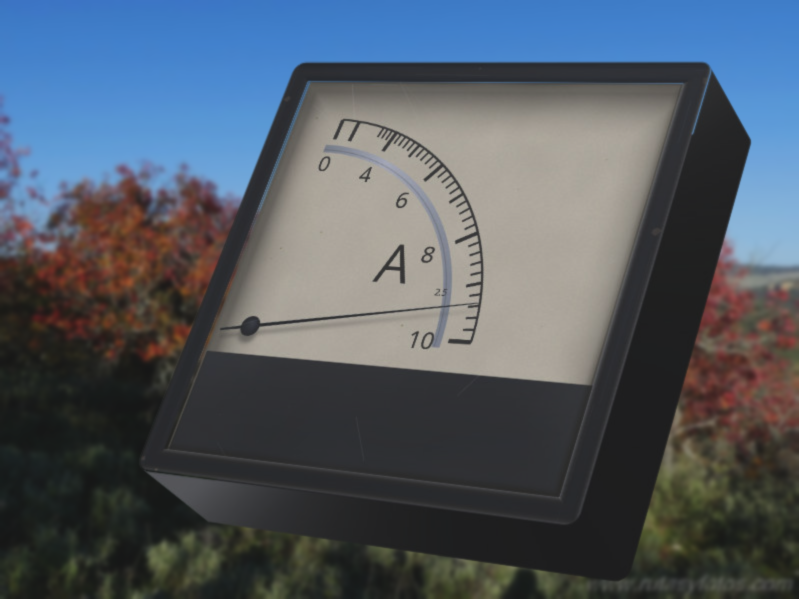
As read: 9.4 A
